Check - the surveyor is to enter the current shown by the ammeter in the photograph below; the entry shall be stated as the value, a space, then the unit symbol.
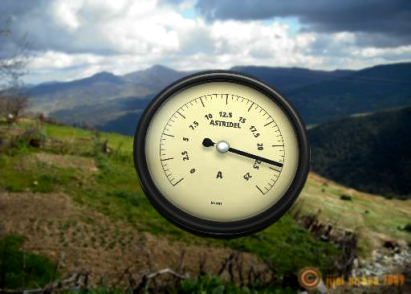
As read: 22 A
